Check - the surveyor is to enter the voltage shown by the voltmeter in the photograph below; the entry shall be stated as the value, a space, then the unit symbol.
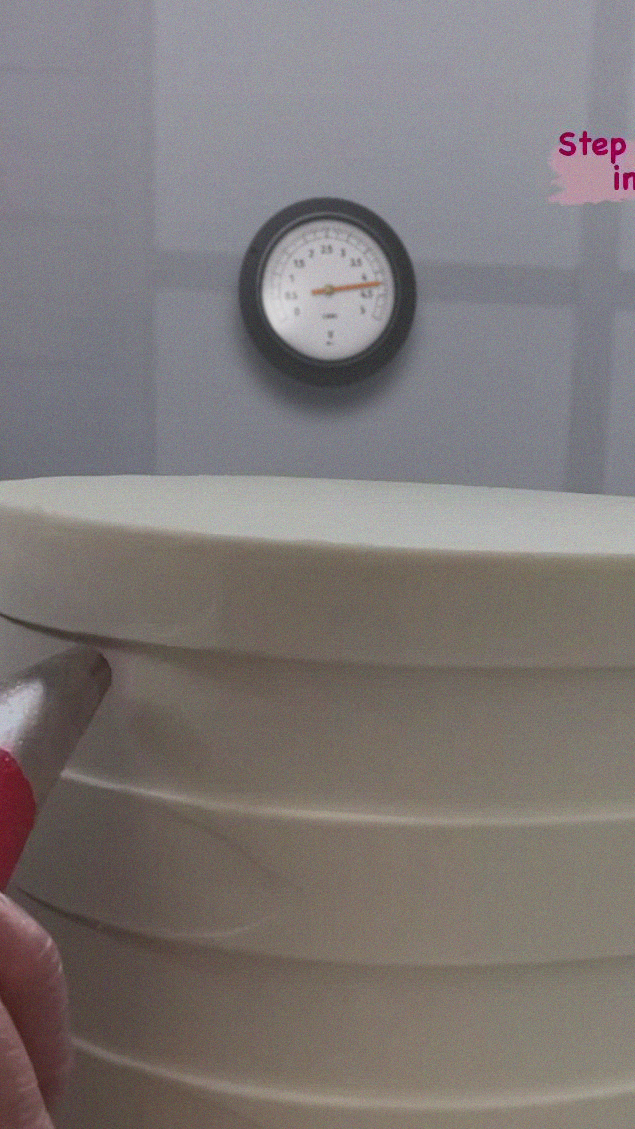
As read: 4.25 V
